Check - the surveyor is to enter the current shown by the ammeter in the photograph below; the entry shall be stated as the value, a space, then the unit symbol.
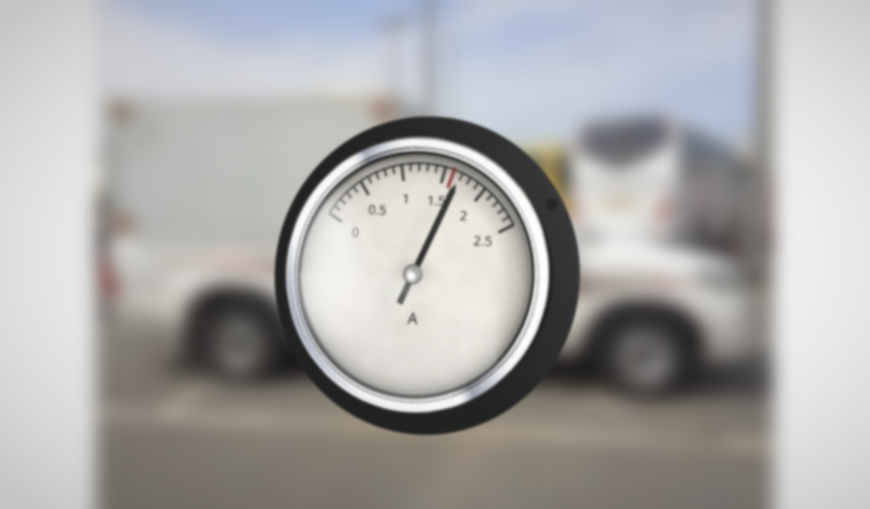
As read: 1.7 A
